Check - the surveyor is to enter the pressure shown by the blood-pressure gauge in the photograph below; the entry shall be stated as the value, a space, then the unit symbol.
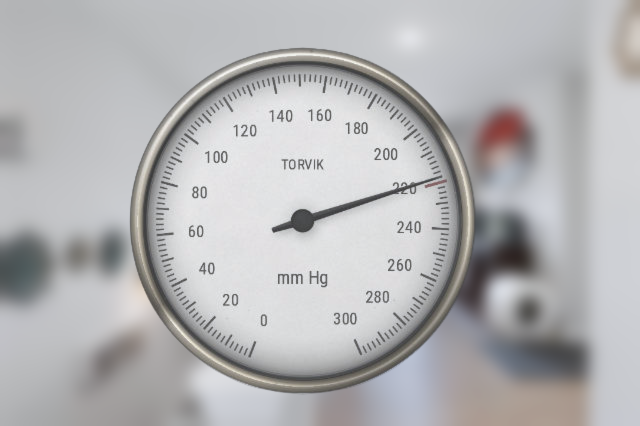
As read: 220 mmHg
